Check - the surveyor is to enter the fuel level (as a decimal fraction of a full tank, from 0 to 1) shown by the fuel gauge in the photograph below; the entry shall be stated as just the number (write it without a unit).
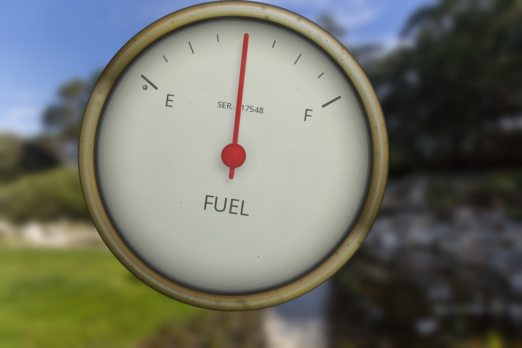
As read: 0.5
